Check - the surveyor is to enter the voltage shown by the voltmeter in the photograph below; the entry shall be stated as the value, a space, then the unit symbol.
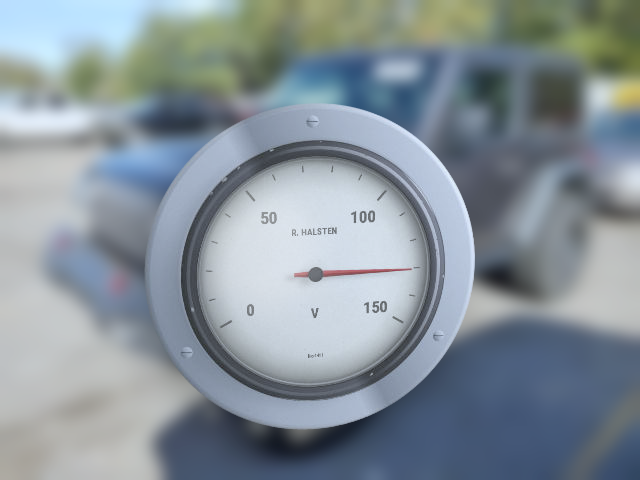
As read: 130 V
